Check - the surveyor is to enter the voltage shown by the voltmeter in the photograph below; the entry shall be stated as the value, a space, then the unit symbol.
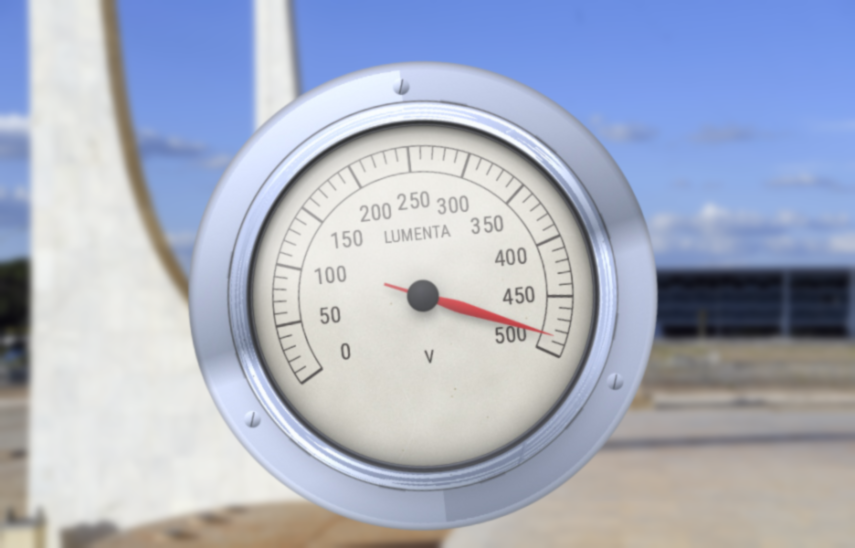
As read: 485 V
